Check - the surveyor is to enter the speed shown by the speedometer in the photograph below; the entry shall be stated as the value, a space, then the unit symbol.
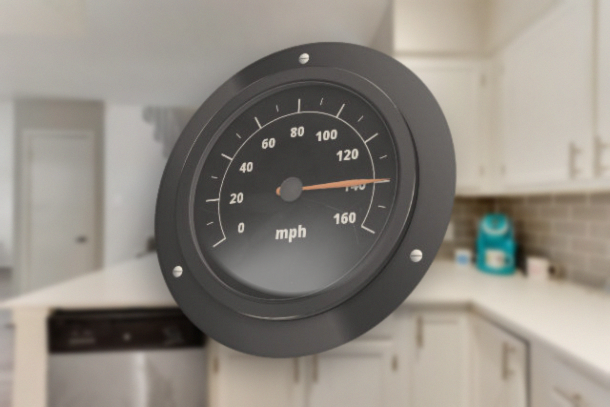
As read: 140 mph
